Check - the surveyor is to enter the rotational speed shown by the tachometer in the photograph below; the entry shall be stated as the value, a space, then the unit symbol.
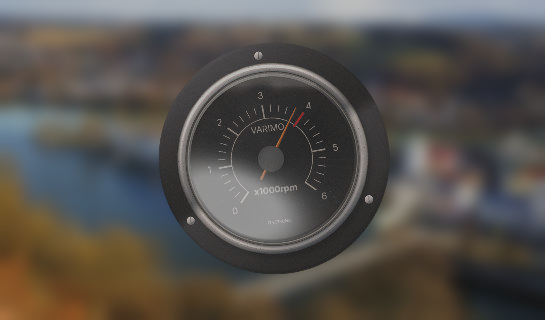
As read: 3800 rpm
